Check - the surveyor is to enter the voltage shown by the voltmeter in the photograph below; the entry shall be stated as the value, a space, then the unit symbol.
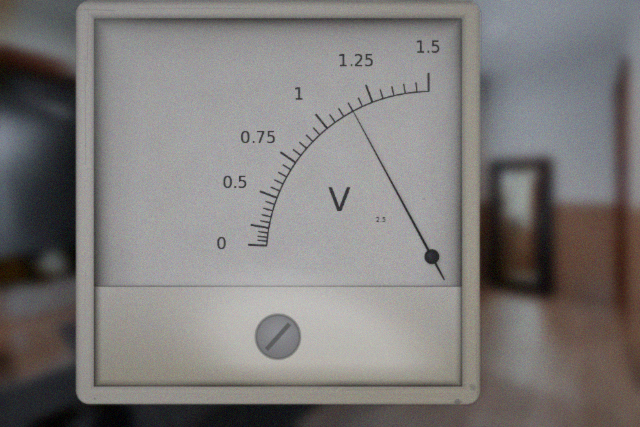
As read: 1.15 V
